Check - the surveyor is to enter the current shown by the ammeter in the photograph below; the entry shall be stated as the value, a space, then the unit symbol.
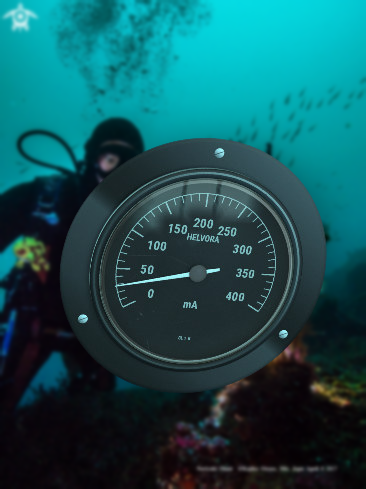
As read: 30 mA
